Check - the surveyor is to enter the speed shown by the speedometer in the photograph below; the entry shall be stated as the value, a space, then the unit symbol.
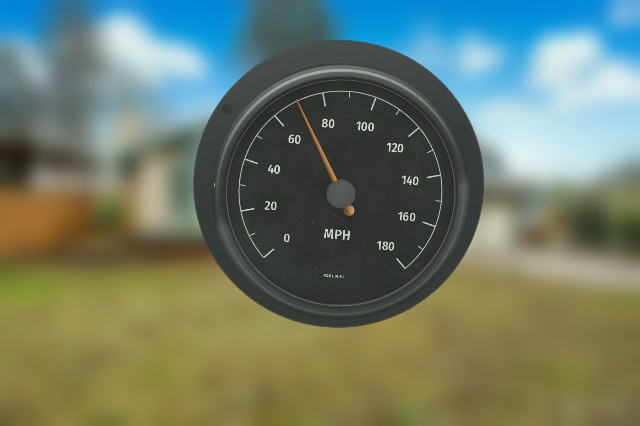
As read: 70 mph
